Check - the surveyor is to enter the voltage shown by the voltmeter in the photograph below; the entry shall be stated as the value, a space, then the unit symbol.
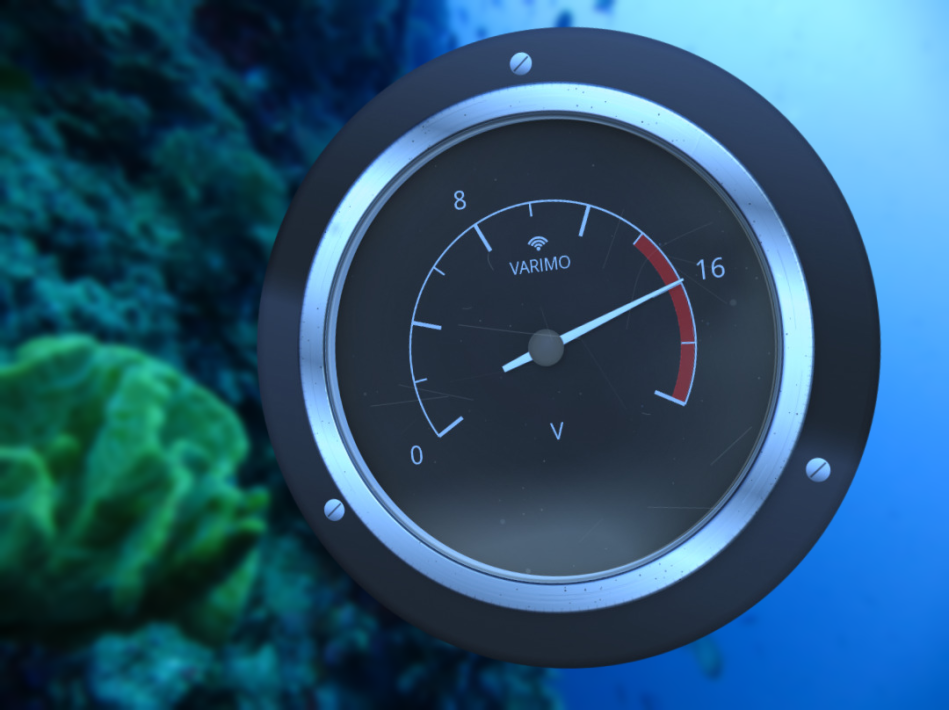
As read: 16 V
